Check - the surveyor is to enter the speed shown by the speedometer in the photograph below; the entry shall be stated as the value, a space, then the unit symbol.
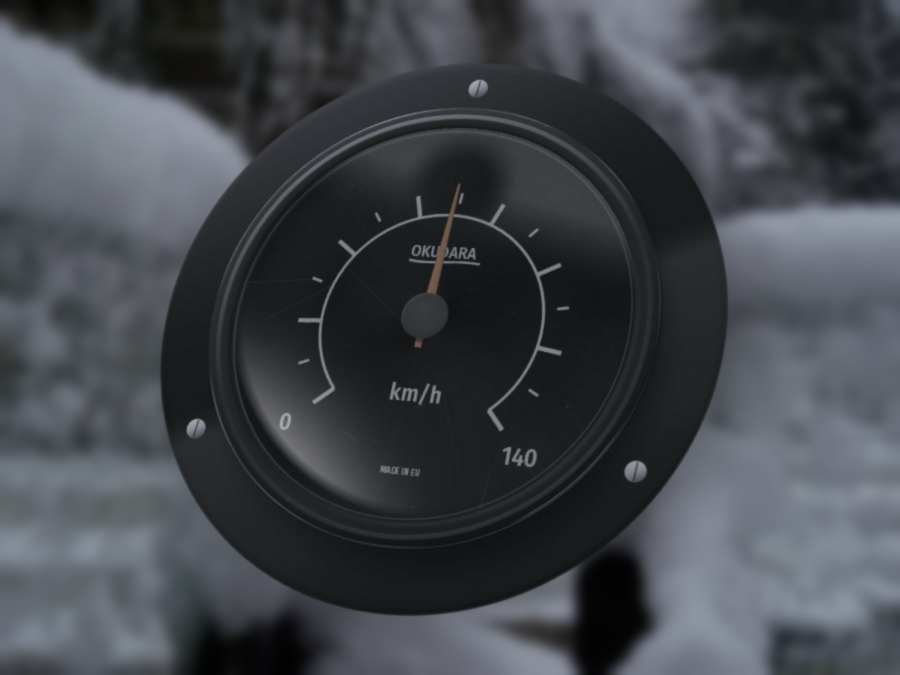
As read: 70 km/h
